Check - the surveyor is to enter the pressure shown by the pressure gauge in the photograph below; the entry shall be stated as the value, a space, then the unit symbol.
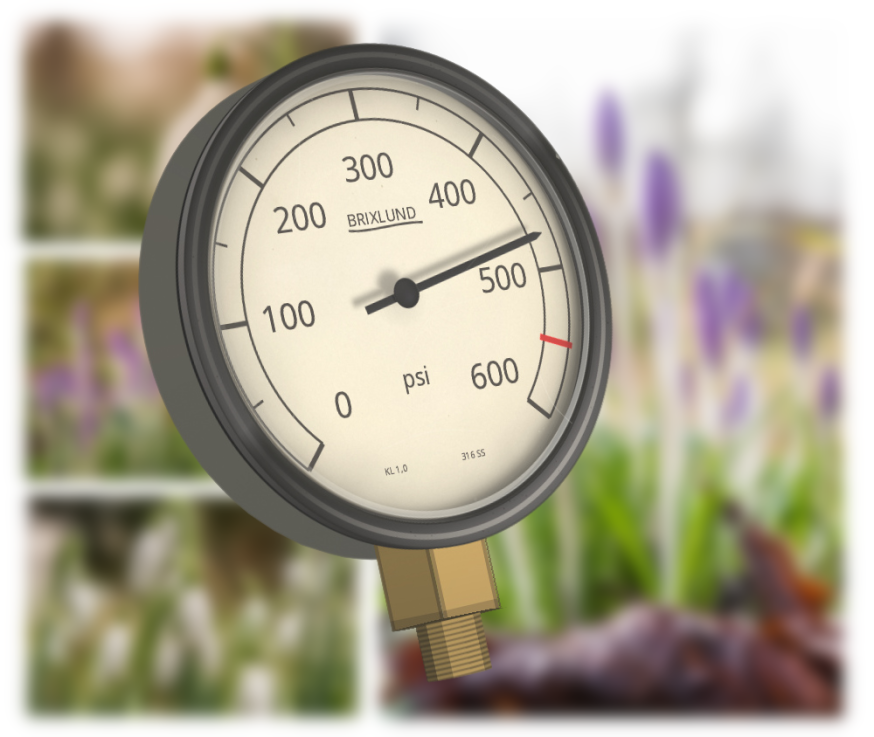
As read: 475 psi
